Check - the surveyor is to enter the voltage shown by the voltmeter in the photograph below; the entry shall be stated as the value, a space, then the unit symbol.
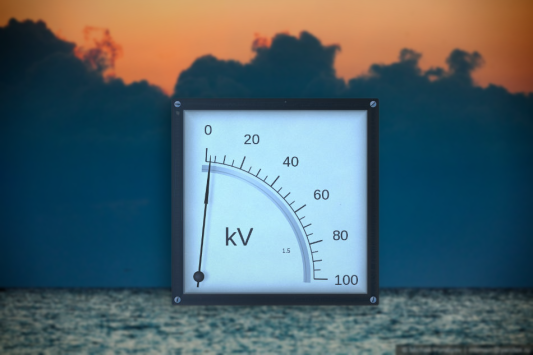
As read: 2.5 kV
